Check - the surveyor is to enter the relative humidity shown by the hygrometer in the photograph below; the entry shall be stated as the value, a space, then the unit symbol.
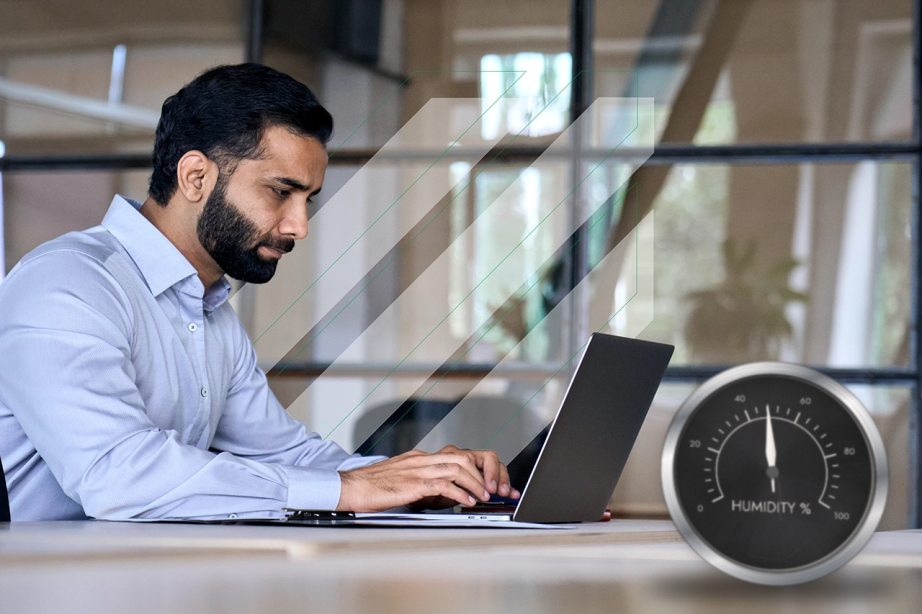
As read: 48 %
